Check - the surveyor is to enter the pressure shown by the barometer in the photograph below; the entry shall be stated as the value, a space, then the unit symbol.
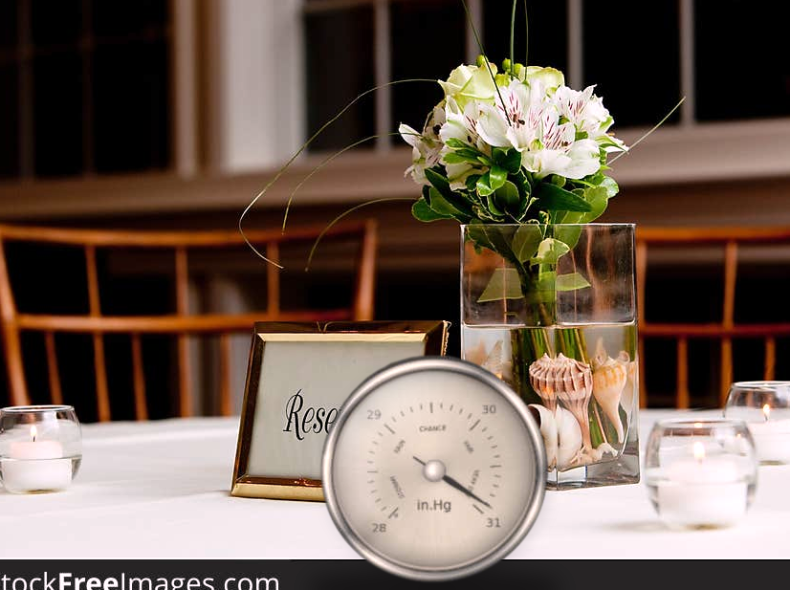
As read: 30.9 inHg
